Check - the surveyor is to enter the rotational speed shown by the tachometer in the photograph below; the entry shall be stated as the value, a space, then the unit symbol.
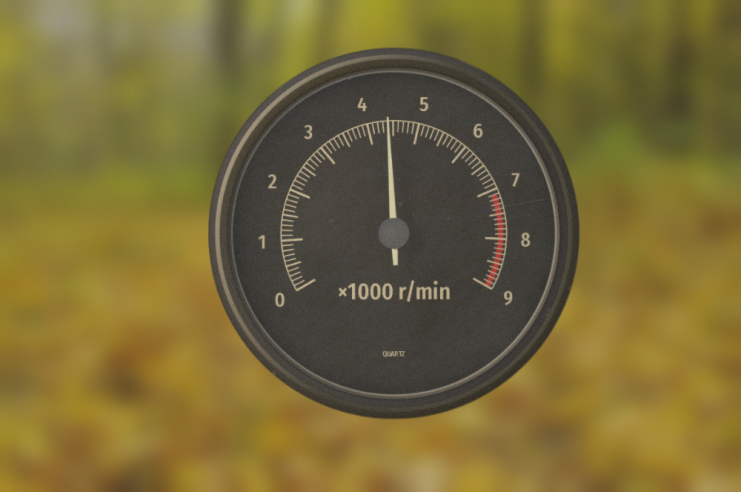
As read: 4400 rpm
